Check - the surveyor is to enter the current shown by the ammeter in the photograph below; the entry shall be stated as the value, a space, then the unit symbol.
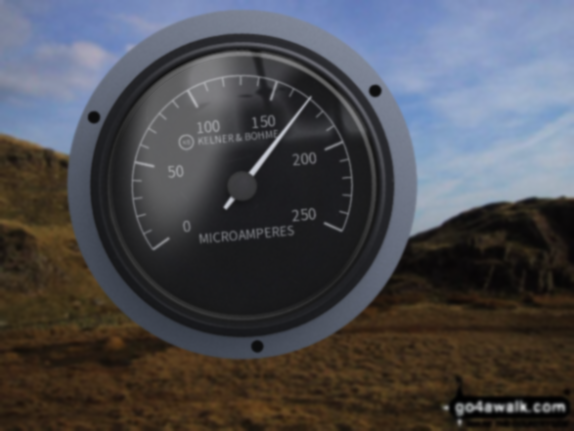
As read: 170 µA
